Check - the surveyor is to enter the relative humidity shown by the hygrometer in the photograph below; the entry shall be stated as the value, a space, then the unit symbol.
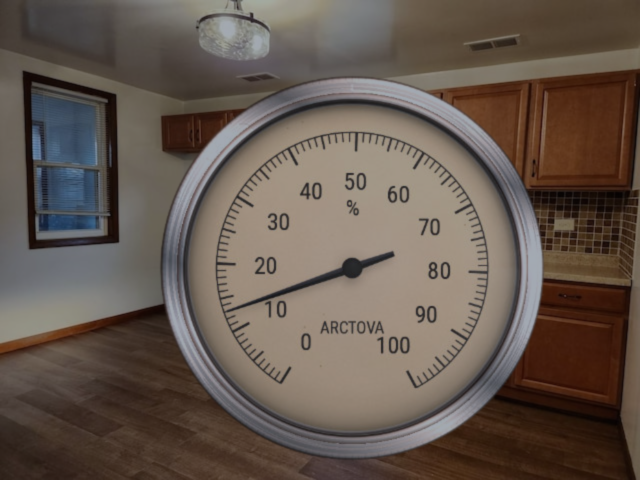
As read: 13 %
